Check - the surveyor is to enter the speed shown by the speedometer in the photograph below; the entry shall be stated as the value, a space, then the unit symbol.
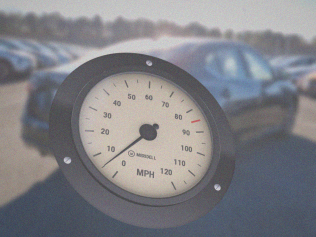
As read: 5 mph
